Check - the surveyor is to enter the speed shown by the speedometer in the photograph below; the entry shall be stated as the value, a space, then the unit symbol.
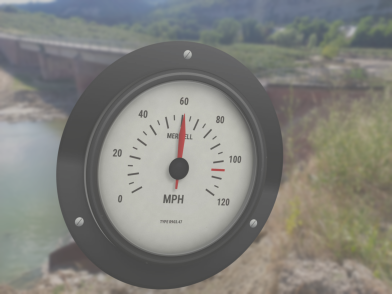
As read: 60 mph
